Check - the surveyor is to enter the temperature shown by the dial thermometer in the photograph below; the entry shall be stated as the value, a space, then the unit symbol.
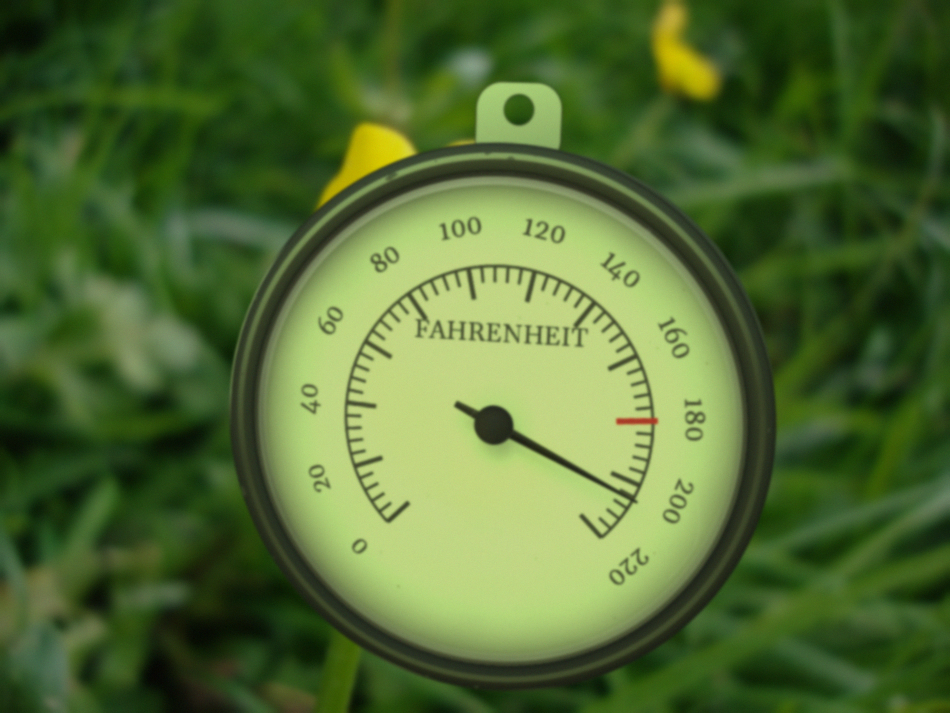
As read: 204 °F
